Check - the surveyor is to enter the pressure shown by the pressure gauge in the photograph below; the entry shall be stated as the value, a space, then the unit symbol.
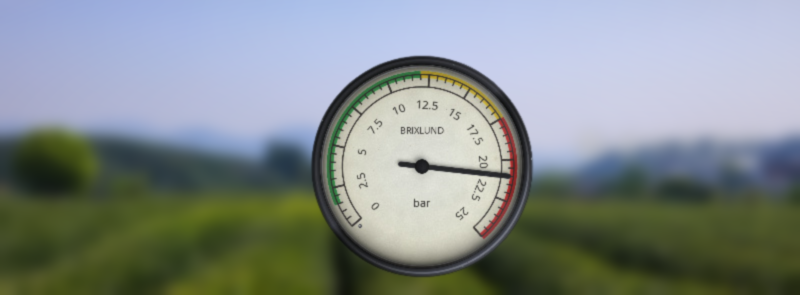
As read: 21 bar
